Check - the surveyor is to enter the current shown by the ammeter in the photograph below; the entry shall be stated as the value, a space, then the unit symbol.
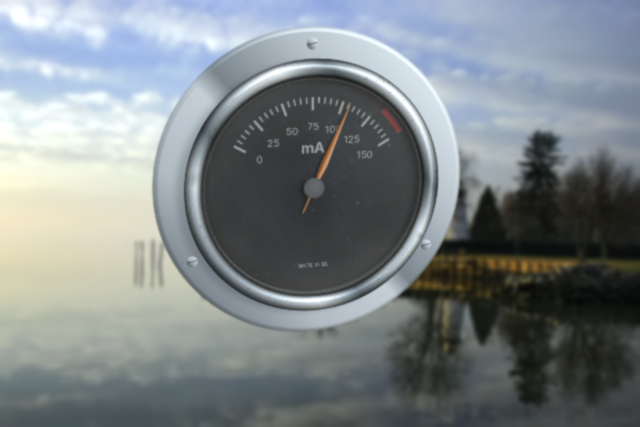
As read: 105 mA
